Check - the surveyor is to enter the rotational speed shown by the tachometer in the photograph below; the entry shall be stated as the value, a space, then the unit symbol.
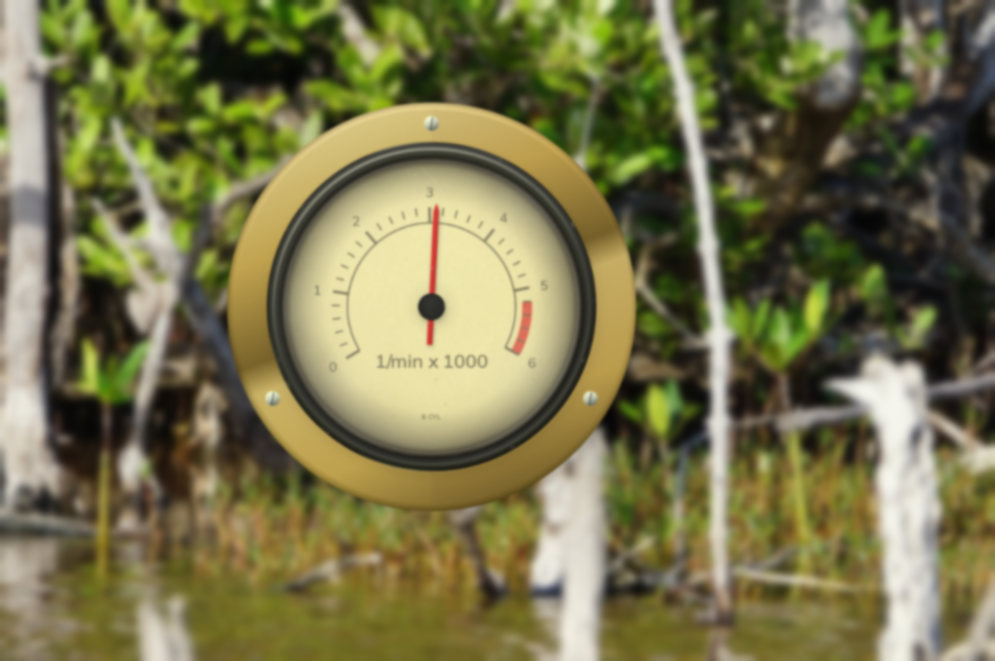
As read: 3100 rpm
